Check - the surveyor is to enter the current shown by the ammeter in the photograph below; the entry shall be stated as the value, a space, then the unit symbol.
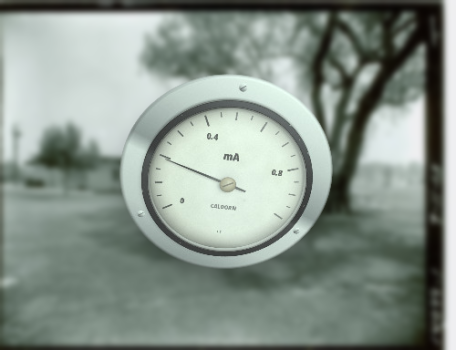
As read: 0.2 mA
